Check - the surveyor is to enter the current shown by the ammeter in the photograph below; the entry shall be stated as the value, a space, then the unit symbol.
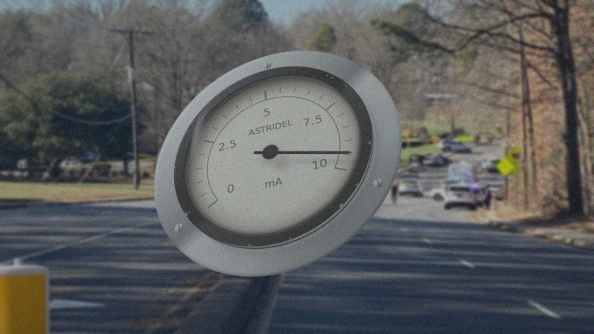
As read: 9.5 mA
